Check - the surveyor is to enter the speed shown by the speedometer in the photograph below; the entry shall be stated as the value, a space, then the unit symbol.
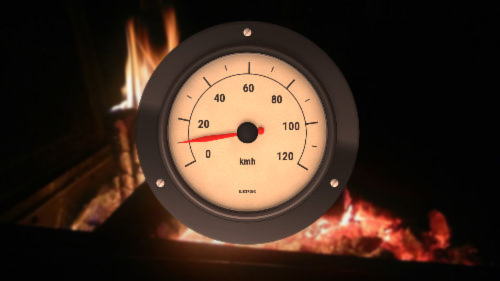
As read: 10 km/h
